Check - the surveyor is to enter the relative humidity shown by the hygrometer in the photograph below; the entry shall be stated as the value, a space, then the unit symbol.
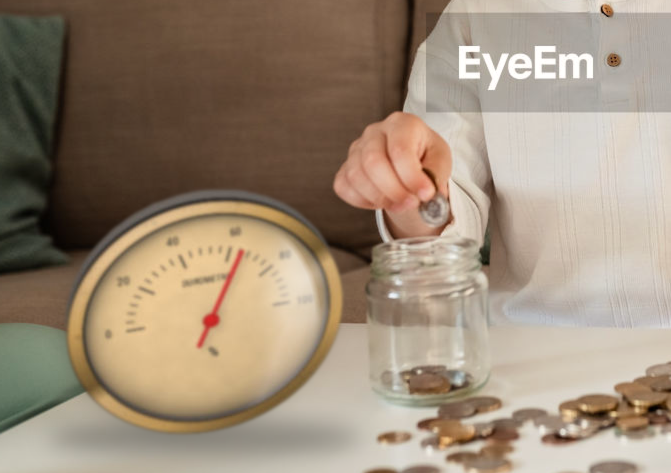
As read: 64 %
